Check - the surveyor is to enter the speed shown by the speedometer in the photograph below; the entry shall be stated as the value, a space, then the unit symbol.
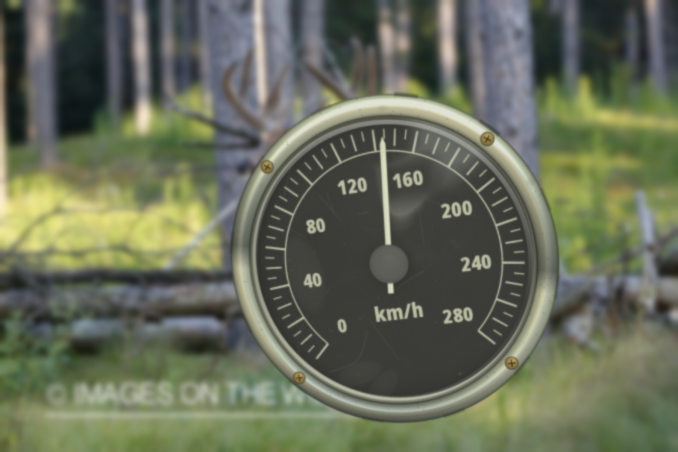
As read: 145 km/h
